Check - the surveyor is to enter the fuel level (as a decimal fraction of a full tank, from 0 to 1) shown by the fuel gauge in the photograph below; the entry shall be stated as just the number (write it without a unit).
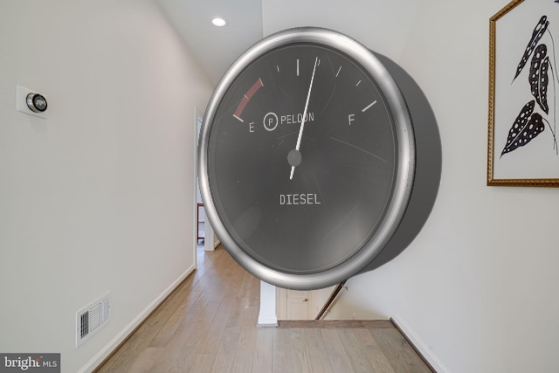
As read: 0.625
